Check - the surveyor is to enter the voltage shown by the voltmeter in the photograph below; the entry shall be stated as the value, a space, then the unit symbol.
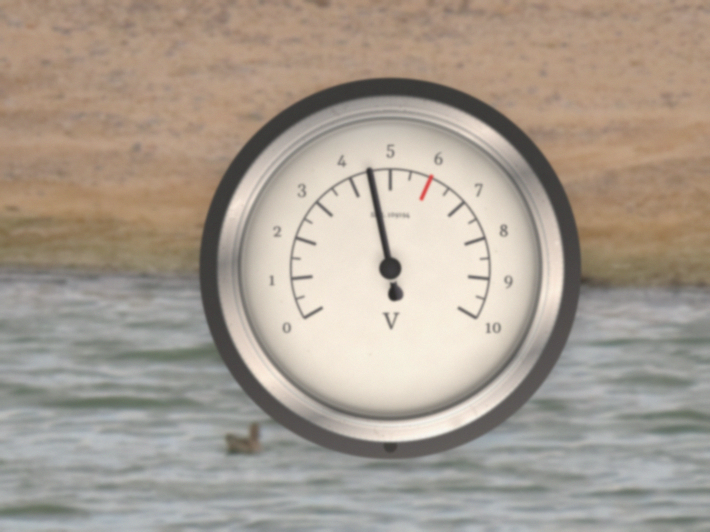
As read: 4.5 V
